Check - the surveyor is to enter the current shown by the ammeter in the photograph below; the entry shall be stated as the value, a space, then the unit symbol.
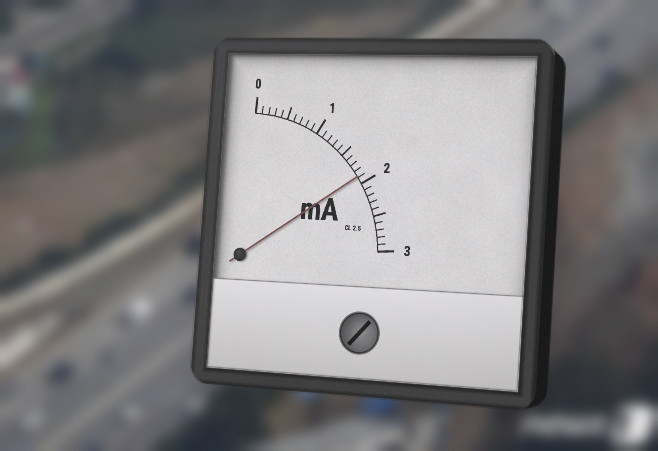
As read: 1.9 mA
